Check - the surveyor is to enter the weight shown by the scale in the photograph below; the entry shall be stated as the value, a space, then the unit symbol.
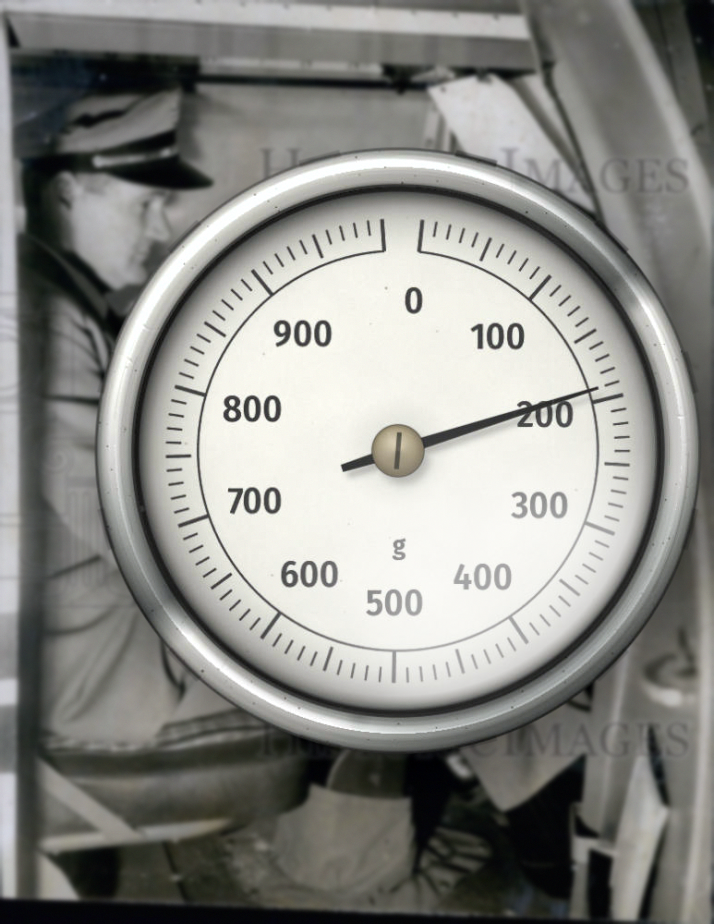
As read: 190 g
